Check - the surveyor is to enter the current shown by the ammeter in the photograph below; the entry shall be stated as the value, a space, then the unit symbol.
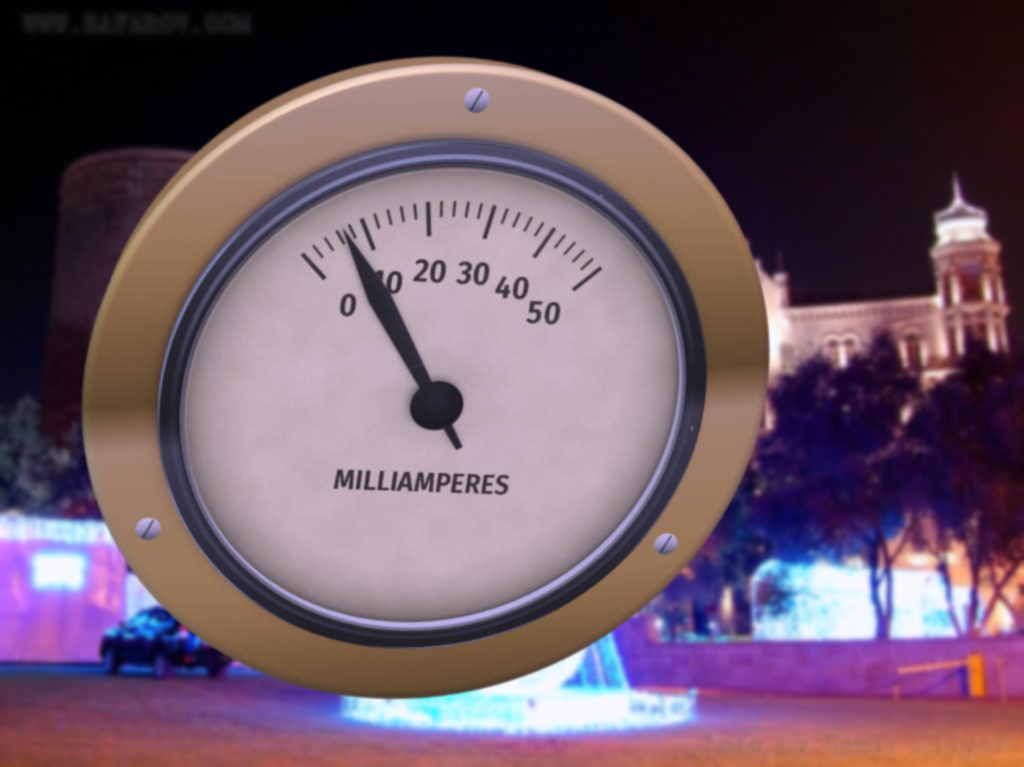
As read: 7 mA
